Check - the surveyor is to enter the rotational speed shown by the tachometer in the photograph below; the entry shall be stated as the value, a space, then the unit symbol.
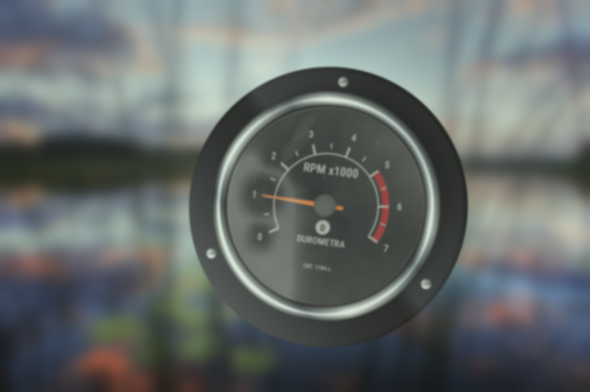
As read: 1000 rpm
